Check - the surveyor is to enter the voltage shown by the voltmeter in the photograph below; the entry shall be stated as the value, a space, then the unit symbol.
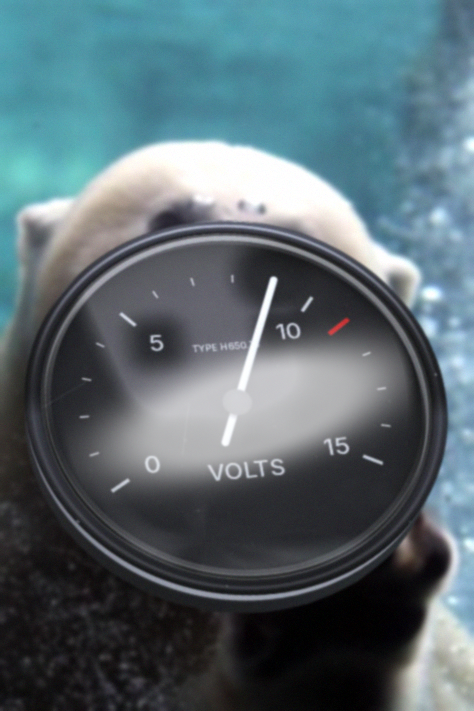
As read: 9 V
